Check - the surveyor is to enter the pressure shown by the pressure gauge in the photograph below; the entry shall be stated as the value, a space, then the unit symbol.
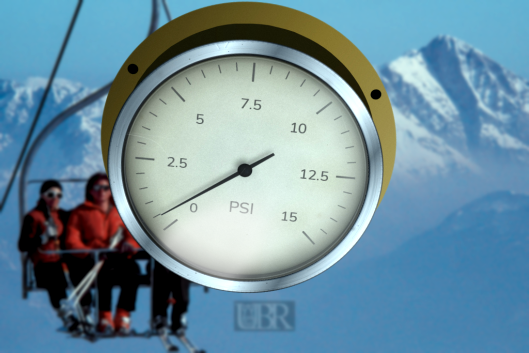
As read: 0.5 psi
